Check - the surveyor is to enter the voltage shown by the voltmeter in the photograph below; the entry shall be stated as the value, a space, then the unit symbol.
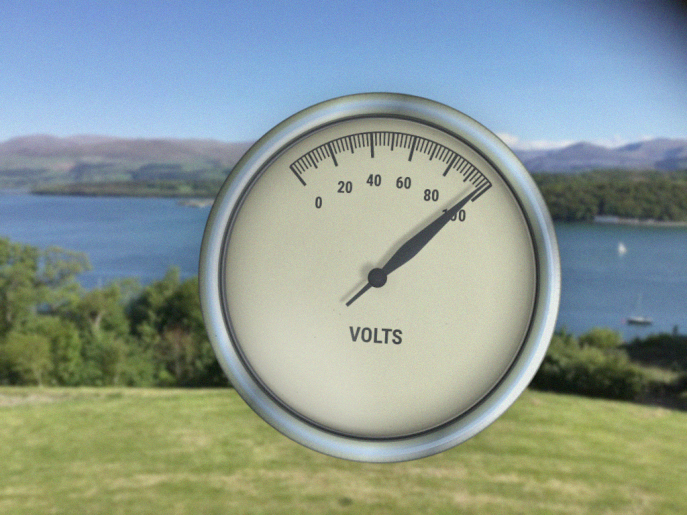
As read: 98 V
